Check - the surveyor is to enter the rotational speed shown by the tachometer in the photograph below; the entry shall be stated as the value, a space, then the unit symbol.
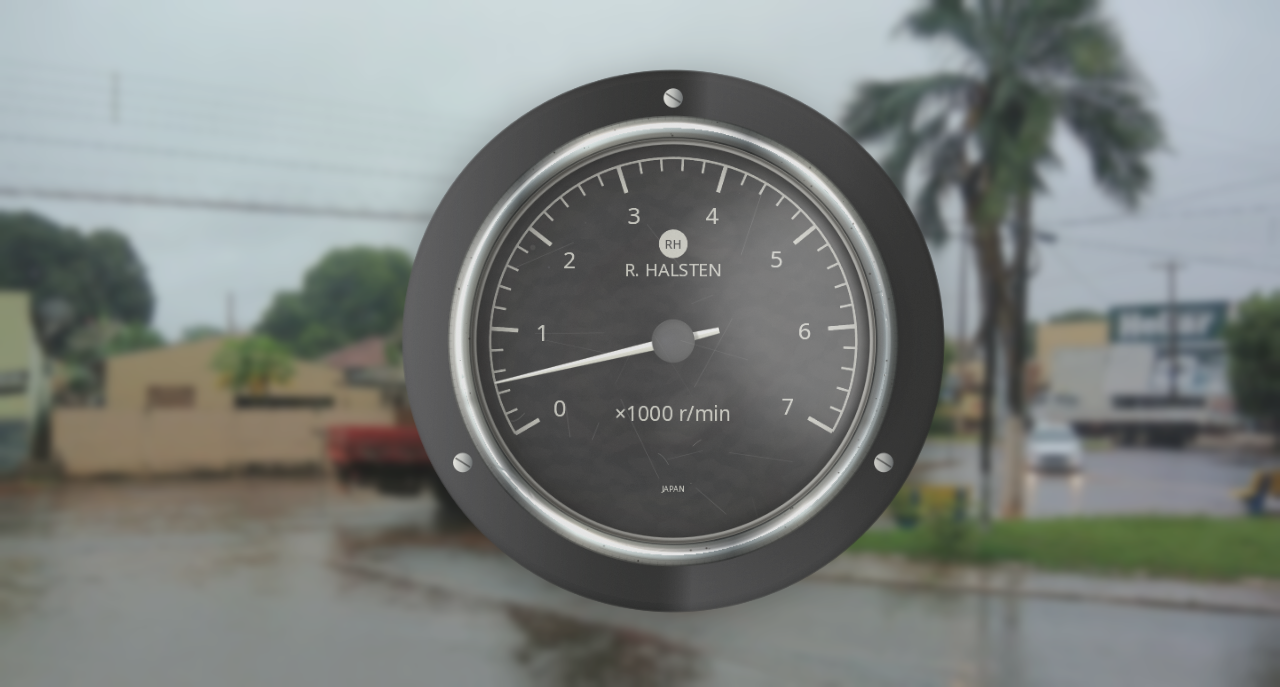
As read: 500 rpm
